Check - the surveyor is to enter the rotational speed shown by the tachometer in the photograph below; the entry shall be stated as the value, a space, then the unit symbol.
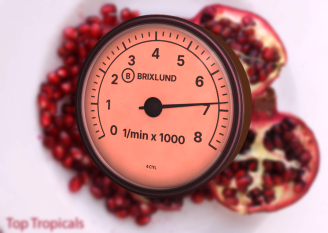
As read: 6800 rpm
